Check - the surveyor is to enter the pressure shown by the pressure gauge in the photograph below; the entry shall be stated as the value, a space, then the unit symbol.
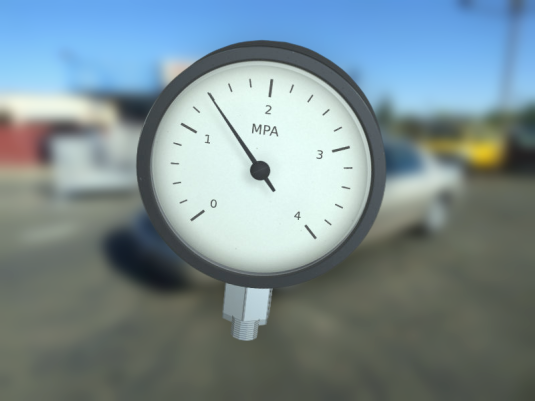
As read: 1.4 MPa
